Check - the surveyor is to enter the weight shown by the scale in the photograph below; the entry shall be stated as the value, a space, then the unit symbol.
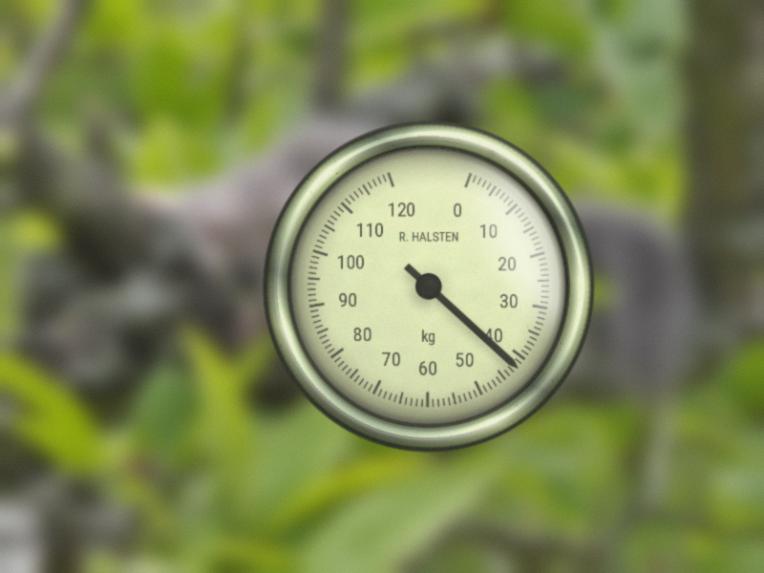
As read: 42 kg
